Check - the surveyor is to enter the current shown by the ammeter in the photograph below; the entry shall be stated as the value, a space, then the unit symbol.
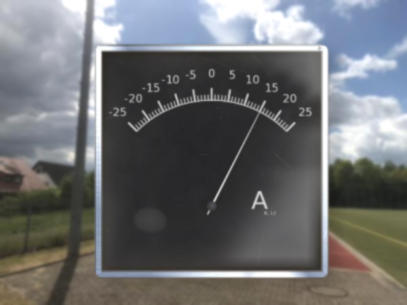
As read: 15 A
